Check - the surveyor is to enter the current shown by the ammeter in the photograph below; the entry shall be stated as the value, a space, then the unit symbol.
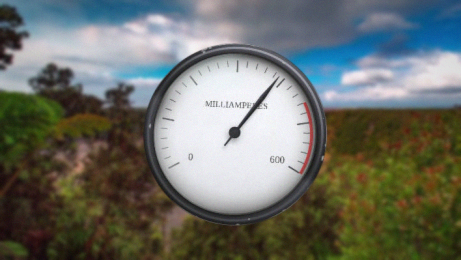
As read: 390 mA
